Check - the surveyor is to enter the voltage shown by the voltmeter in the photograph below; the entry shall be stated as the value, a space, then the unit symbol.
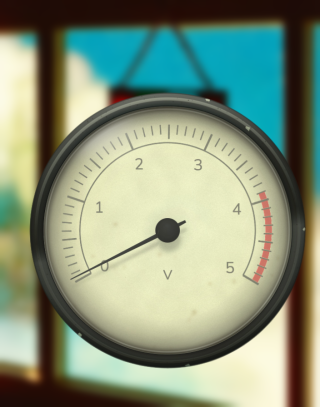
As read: 0.05 V
